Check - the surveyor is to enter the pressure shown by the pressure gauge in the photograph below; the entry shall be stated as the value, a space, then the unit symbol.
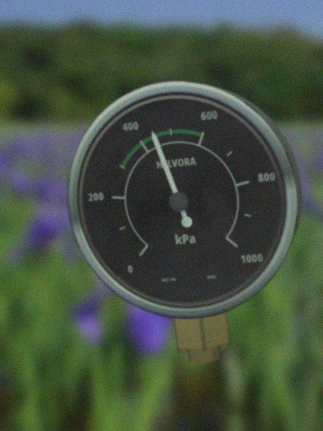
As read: 450 kPa
